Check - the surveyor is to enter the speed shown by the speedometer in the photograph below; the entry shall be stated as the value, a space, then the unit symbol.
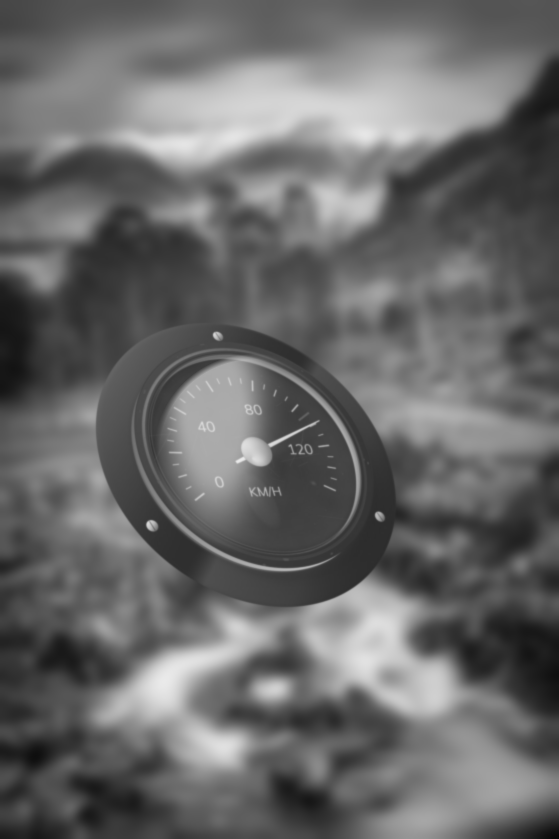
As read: 110 km/h
